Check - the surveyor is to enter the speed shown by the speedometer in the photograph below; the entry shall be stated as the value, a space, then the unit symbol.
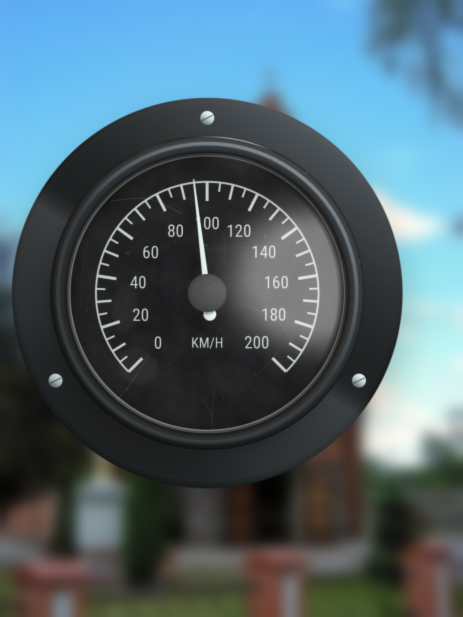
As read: 95 km/h
